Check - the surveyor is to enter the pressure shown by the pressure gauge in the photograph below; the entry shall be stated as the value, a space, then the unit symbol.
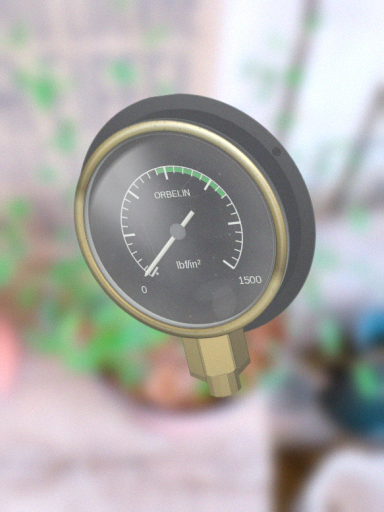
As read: 25 psi
